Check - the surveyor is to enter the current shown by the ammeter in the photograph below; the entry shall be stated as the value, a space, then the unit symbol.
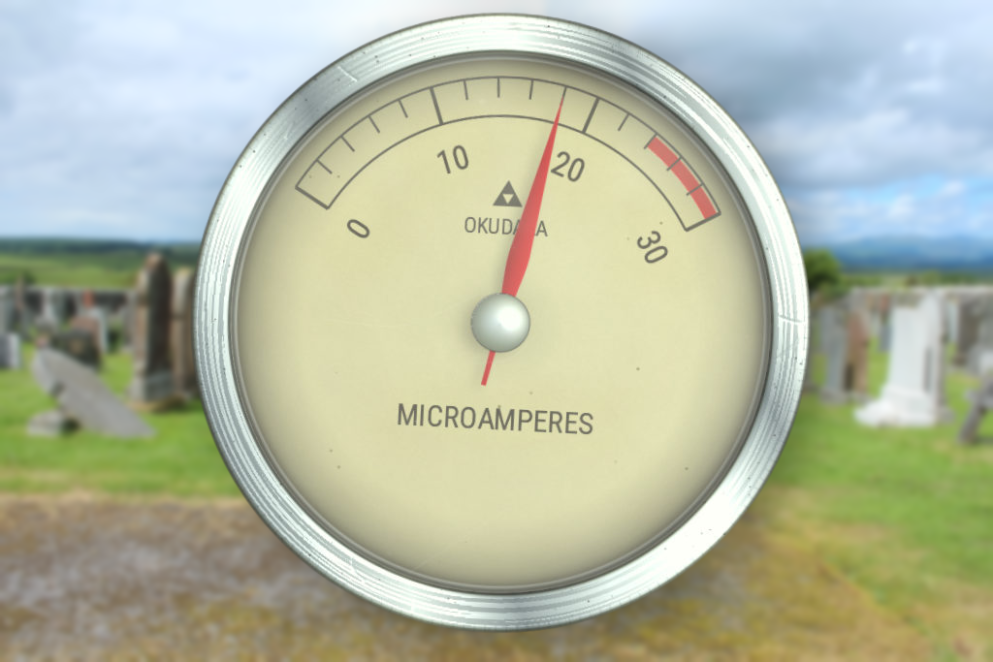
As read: 18 µA
